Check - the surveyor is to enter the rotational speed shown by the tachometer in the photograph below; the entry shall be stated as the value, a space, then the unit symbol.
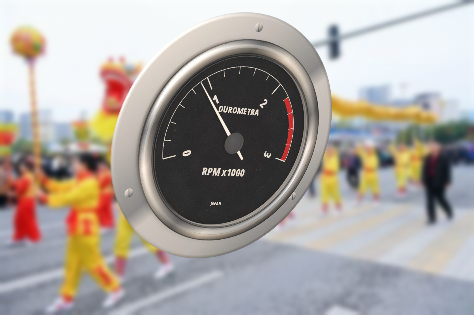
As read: 900 rpm
